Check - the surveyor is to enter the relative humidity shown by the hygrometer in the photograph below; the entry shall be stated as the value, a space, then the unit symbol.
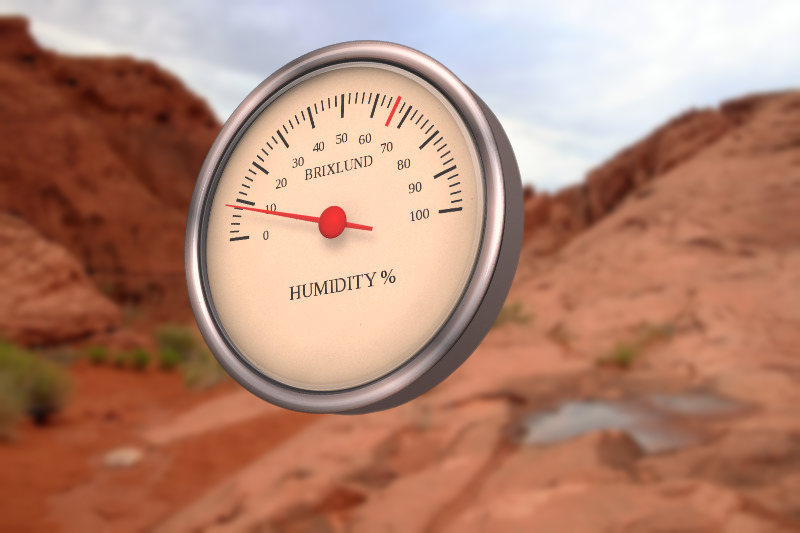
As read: 8 %
